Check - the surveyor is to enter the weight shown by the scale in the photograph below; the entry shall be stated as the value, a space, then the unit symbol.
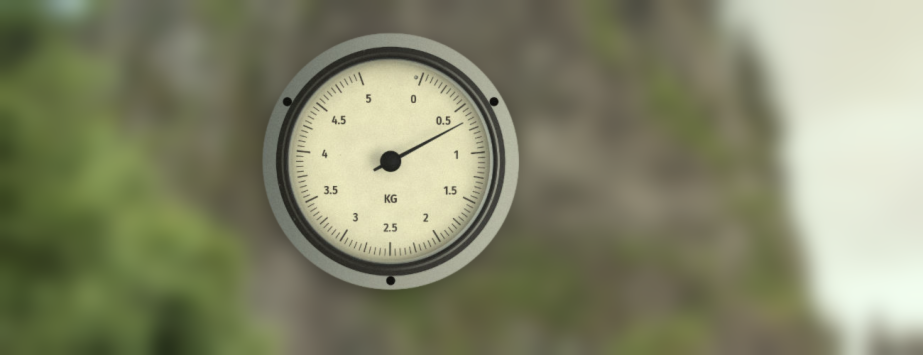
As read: 0.65 kg
